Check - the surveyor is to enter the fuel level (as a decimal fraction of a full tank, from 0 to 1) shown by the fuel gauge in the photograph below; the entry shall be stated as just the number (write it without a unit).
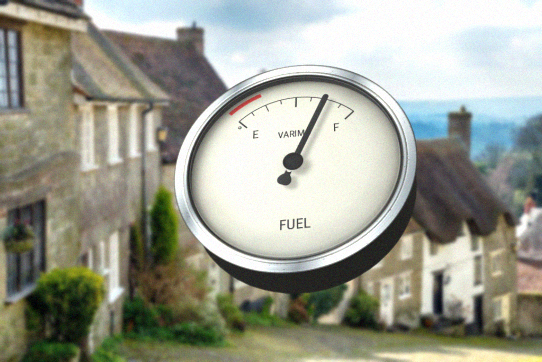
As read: 0.75
